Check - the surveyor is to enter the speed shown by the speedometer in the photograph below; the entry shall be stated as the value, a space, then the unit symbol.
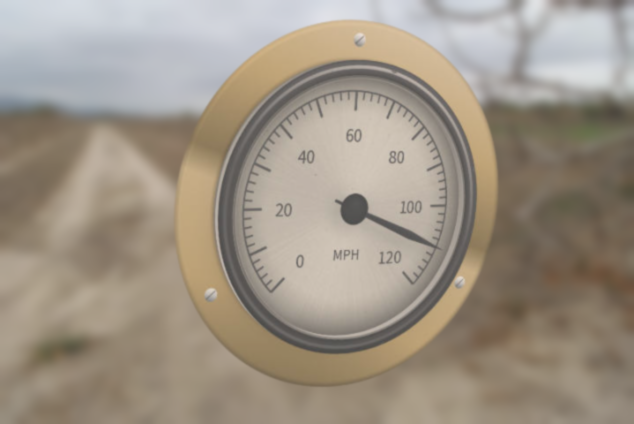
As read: 110 mph
